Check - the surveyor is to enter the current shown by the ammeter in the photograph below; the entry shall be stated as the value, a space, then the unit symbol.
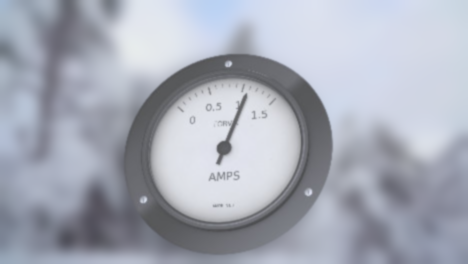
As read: 1.1 A
